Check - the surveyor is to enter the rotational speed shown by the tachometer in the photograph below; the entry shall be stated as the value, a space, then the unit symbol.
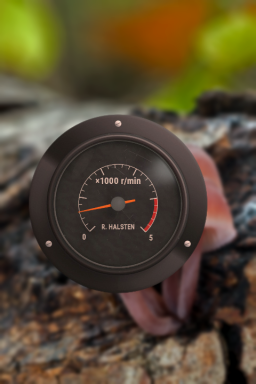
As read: 600 rpm
